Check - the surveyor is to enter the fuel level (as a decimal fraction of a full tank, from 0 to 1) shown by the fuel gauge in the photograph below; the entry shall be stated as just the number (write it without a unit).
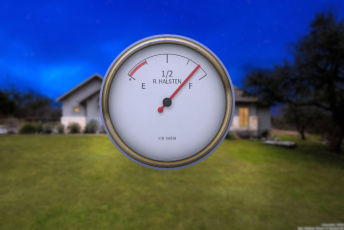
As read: 0.875
